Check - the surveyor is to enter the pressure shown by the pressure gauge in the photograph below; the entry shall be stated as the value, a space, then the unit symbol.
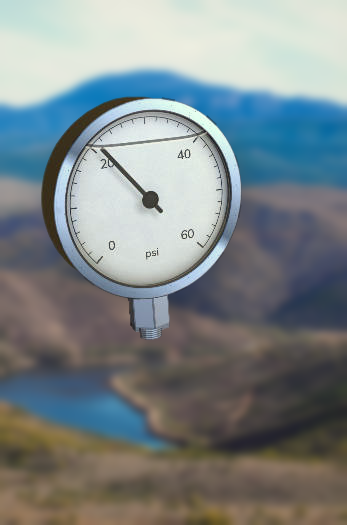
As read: 21 psi
